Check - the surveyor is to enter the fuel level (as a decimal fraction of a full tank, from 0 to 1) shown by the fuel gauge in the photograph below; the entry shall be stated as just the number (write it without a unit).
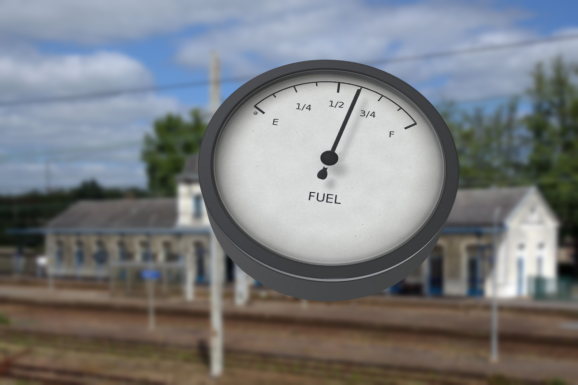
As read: 0.625
